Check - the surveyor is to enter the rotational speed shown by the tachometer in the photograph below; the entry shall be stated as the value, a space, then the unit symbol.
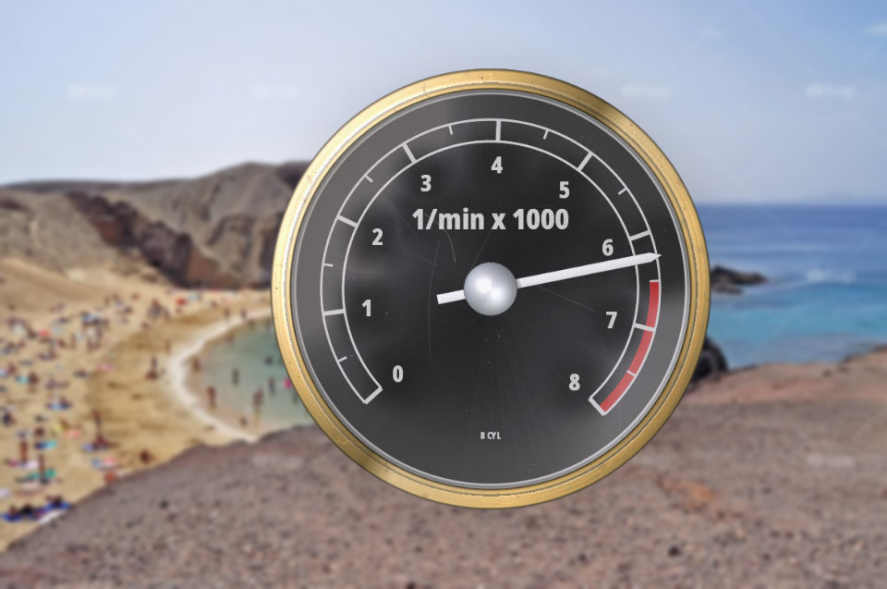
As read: 6250 rpm
